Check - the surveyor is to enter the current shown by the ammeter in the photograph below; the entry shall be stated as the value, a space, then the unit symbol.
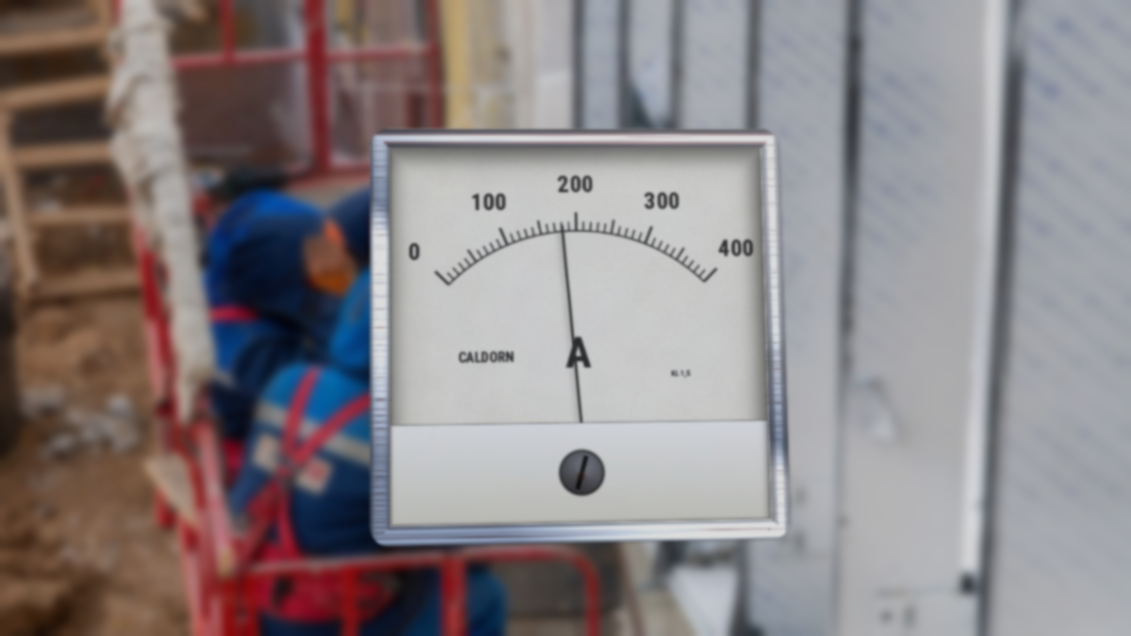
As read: 180 A
